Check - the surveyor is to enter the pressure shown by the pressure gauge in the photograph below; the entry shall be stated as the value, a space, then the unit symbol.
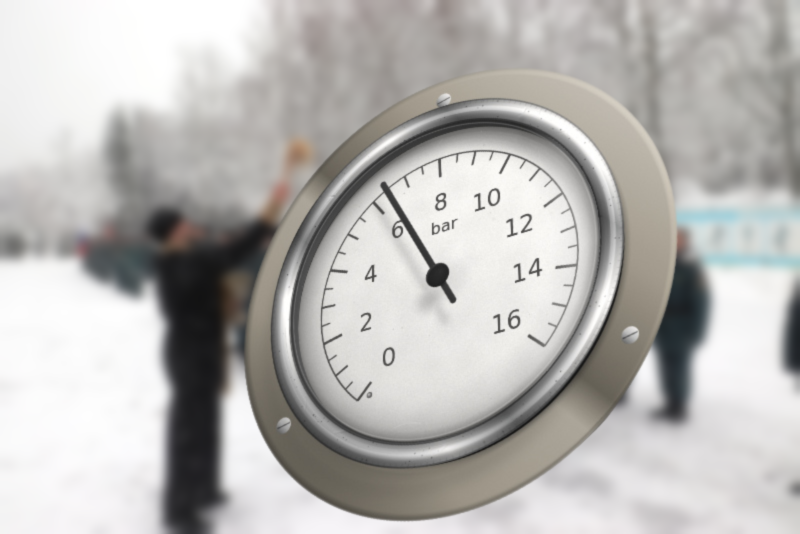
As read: 6.5 bar
